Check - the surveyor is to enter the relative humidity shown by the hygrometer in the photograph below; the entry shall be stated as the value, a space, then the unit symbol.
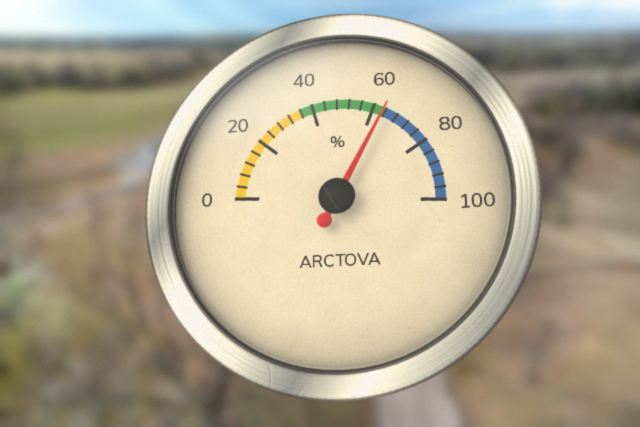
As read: 64 %
